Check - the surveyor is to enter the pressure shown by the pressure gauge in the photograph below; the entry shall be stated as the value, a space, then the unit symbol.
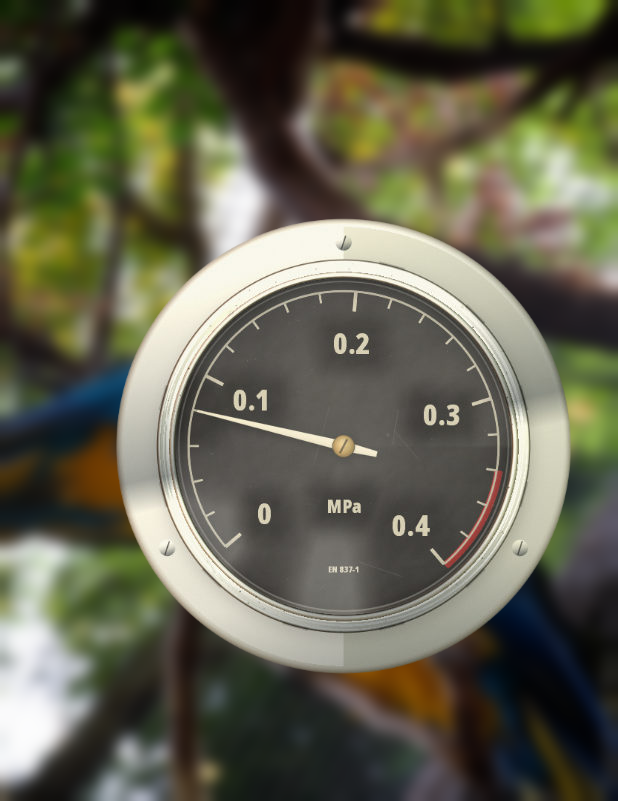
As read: 0.08 MPa
